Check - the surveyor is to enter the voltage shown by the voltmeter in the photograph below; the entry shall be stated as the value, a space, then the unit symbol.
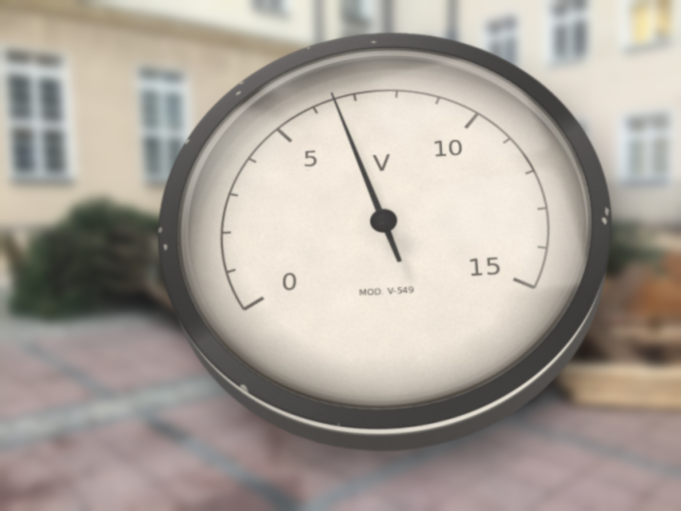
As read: 6.5 V
